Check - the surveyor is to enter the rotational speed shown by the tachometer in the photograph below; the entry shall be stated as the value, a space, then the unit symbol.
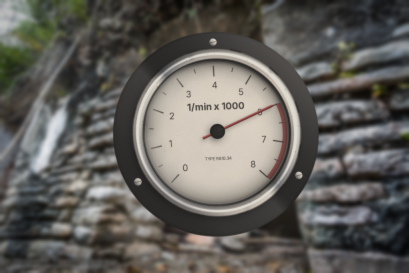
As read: 6000 rpm
